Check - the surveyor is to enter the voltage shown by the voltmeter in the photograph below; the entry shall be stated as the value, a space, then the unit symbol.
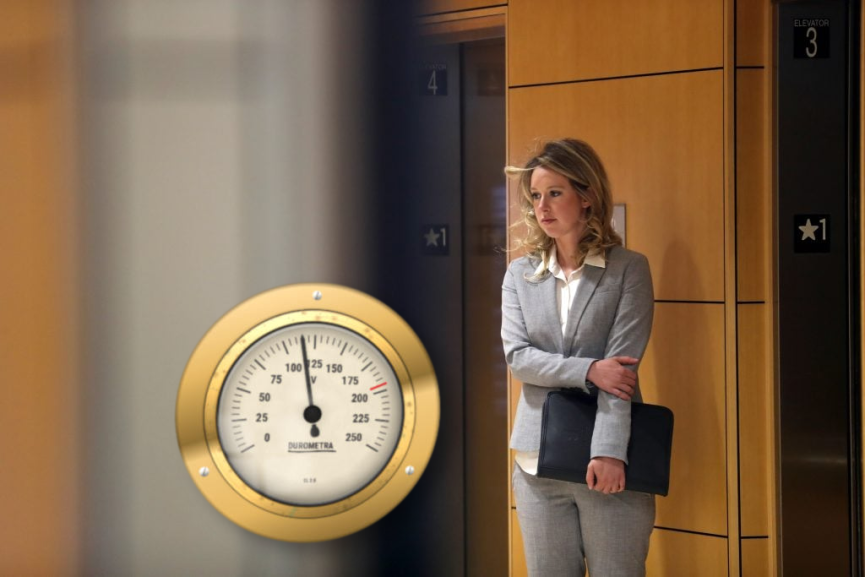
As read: 115 V
